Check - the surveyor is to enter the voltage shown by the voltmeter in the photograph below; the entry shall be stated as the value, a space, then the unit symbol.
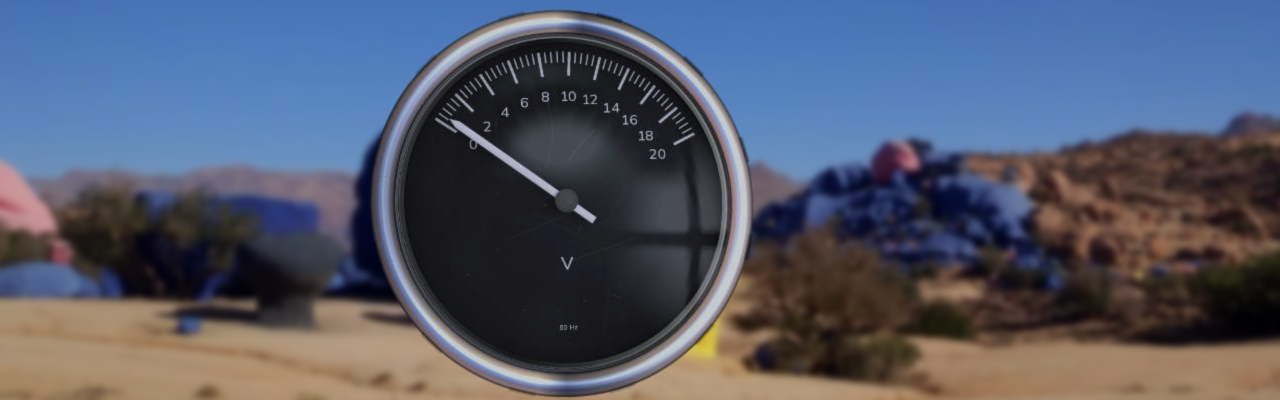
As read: 0.4 V
